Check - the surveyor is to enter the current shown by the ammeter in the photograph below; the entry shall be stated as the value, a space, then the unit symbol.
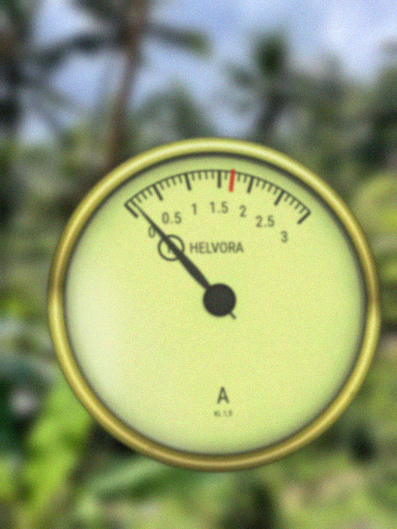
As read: 0.1 A
